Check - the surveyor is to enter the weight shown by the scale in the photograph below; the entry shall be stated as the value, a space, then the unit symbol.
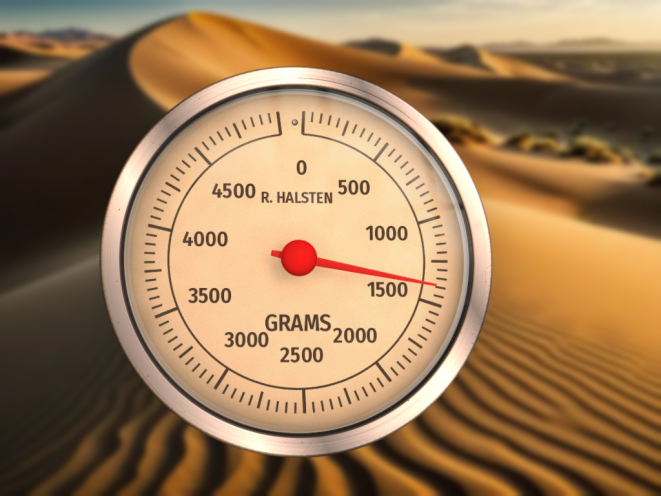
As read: 1400 g
